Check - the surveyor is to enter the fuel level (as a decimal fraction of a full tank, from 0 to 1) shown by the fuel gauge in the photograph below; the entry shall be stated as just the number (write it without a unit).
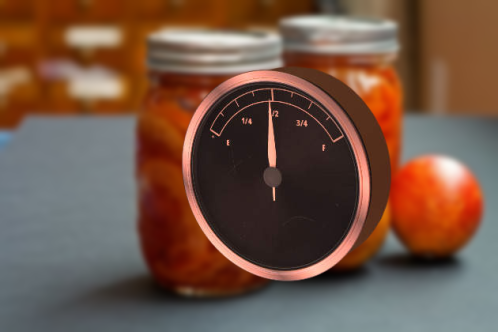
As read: 0.5
